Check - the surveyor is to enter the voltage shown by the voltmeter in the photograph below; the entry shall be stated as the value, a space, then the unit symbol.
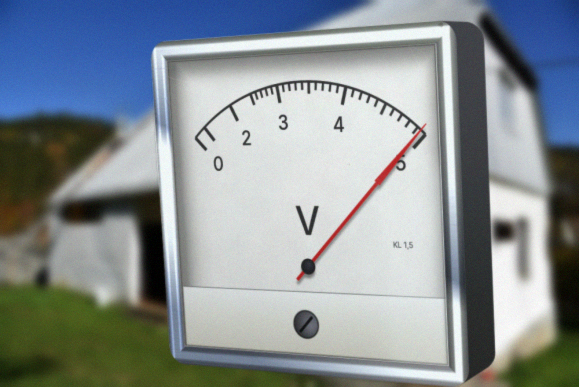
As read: 4.95 V
